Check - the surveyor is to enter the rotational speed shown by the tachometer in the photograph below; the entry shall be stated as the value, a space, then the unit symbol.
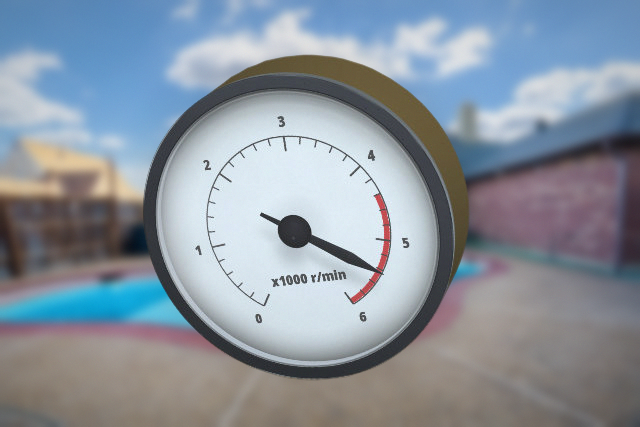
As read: 5400 rpm
